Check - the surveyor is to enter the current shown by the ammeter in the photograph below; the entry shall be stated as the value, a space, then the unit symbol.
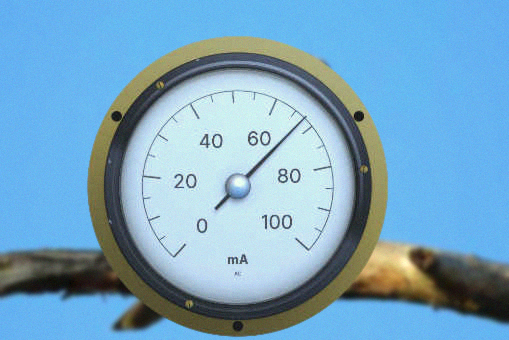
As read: 67.5 mA
